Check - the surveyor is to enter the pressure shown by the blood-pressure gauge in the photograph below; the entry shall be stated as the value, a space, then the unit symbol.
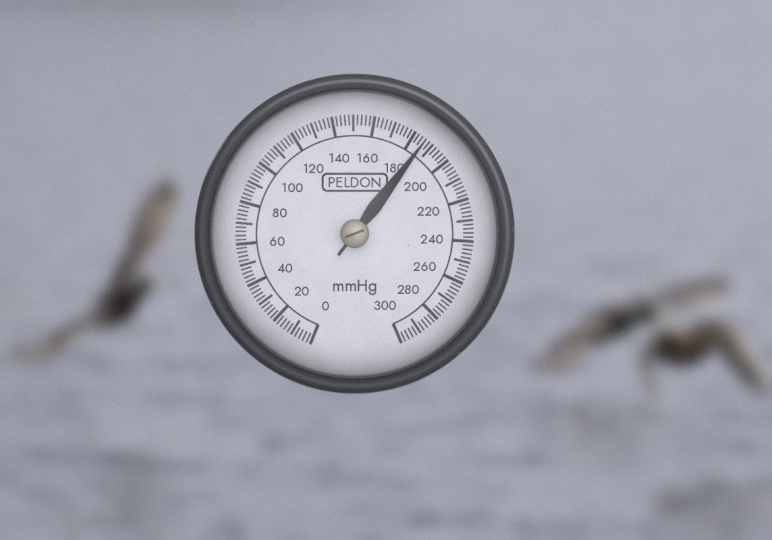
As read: 186 mmHg
